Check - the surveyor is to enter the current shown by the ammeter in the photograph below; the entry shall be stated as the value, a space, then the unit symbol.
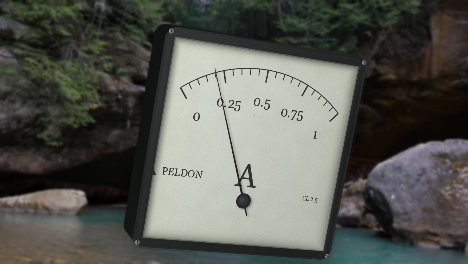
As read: 0.2 A
